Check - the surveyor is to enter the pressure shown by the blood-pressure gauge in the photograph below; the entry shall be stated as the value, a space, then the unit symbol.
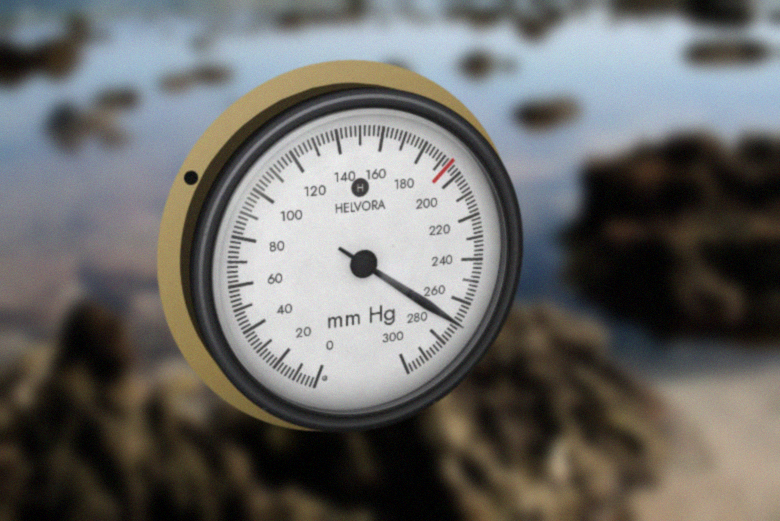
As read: 270 mmHg
